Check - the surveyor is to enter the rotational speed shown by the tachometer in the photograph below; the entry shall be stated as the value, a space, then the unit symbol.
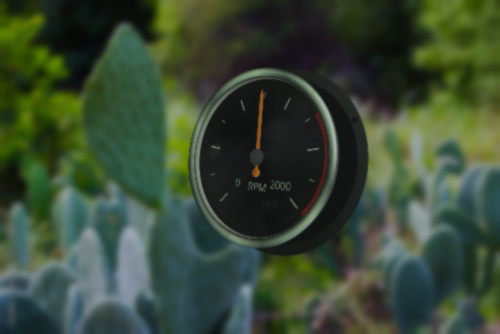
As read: 1000 rpm
